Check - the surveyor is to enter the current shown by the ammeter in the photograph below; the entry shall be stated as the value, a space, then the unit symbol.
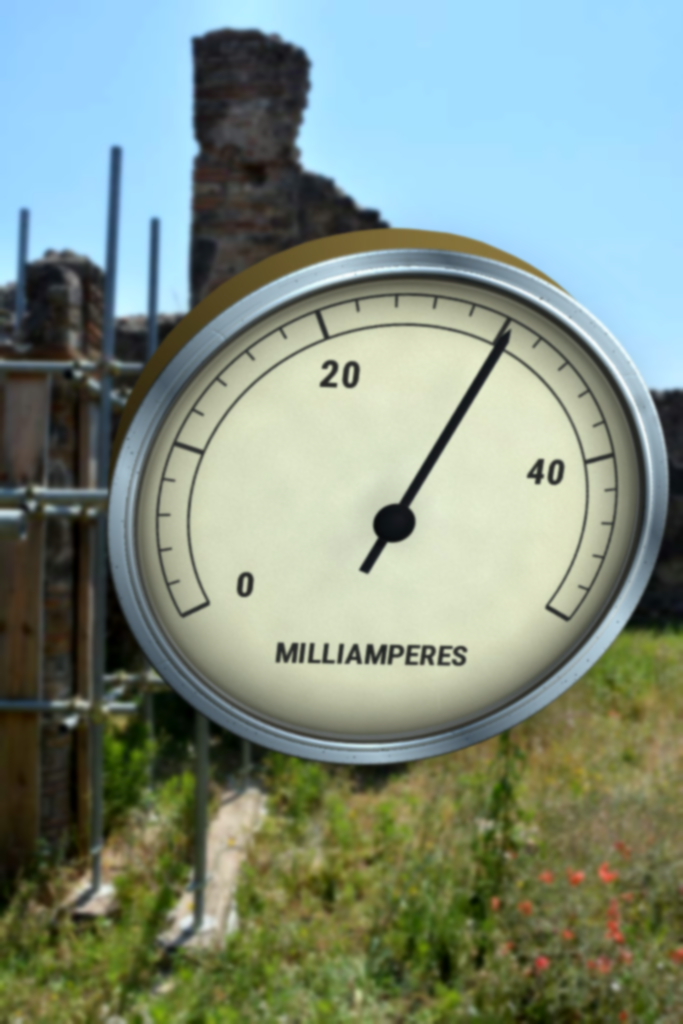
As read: 30 mA
